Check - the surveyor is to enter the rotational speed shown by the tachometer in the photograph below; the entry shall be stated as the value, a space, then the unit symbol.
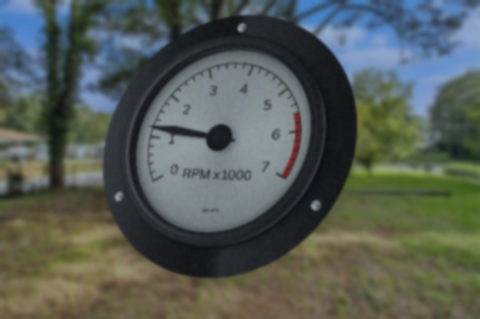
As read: 1200 rpm
